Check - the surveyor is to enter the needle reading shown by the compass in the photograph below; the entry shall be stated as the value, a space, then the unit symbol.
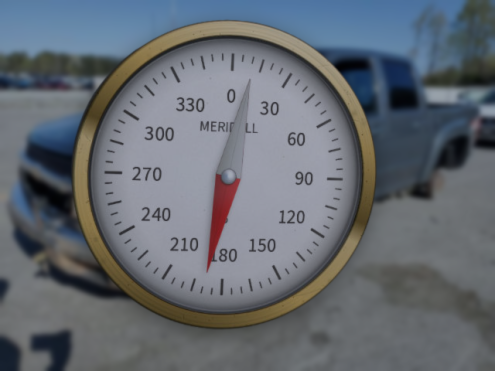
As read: 190 °
